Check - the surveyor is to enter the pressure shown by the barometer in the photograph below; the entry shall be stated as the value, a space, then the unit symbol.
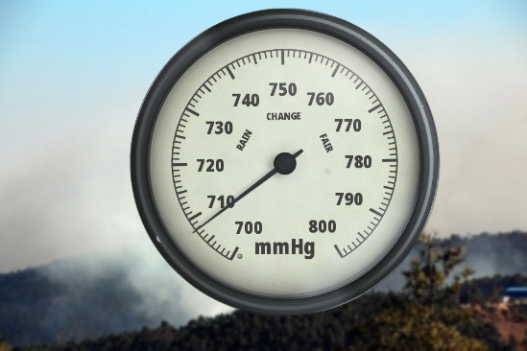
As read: 708 mmHg
